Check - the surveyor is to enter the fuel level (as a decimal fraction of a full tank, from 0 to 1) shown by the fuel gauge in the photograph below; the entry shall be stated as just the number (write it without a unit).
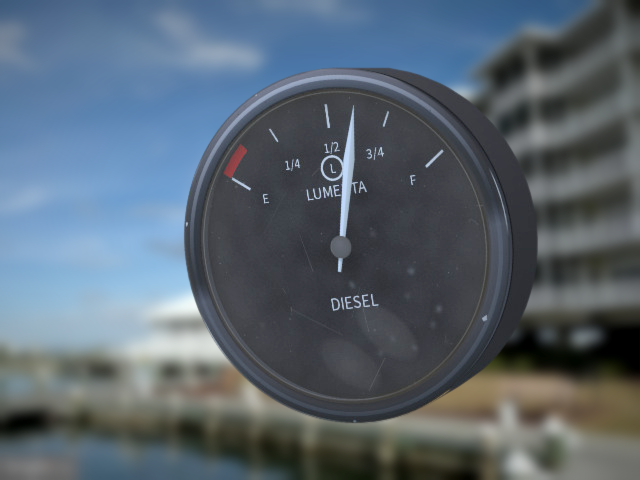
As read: 0.625
